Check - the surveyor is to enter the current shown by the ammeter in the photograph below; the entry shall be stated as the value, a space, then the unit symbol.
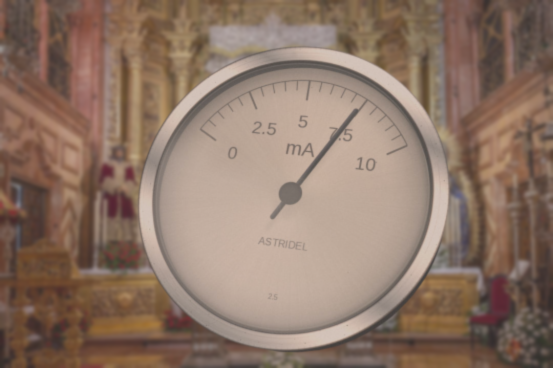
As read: 7.5 mA
